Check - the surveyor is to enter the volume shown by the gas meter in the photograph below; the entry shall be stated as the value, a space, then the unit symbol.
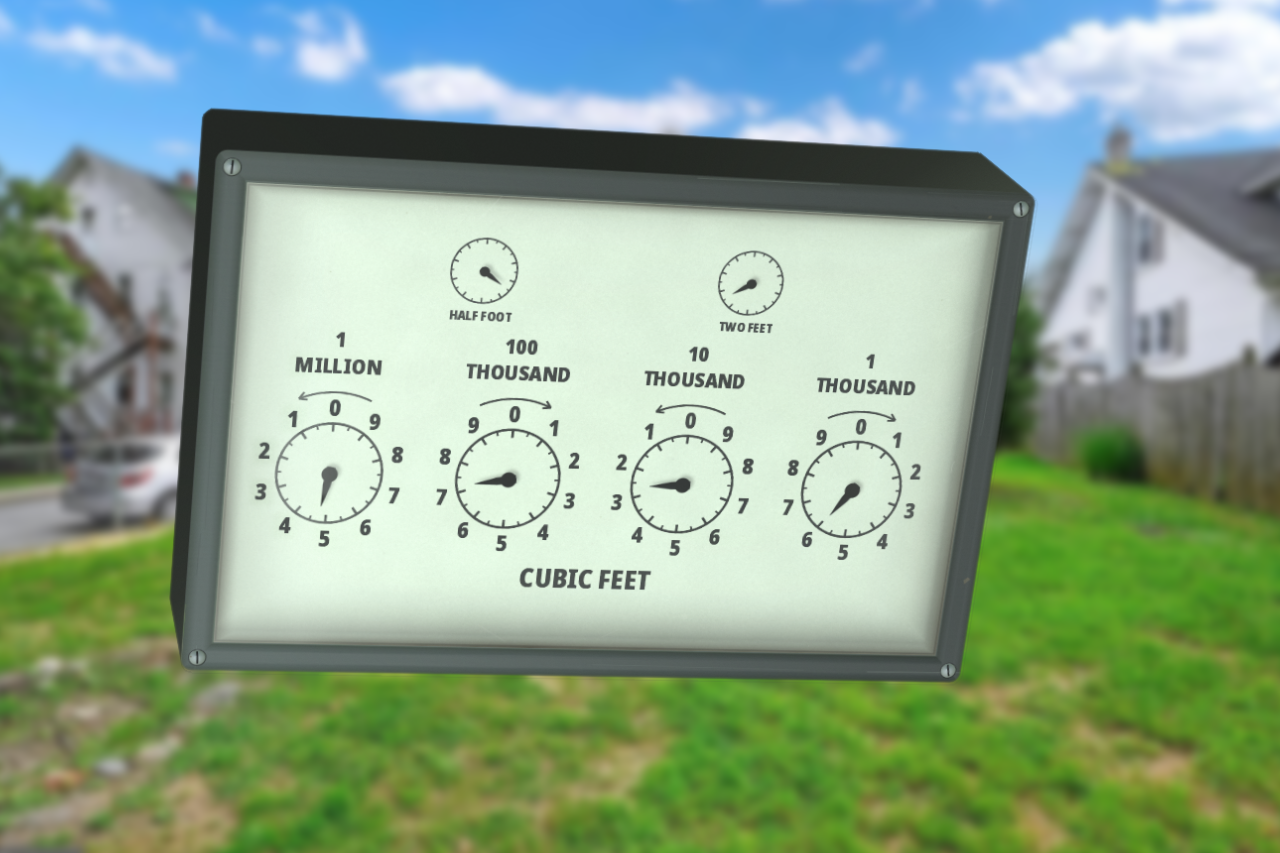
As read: 472600 ft³
